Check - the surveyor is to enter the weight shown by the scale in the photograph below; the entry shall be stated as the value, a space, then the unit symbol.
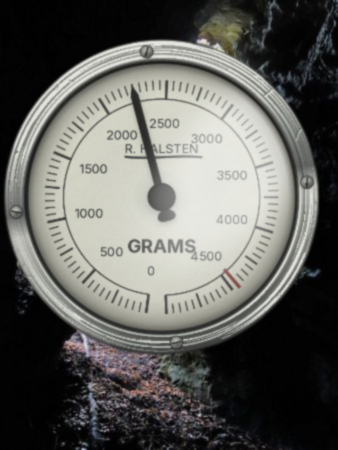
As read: 2250 g
